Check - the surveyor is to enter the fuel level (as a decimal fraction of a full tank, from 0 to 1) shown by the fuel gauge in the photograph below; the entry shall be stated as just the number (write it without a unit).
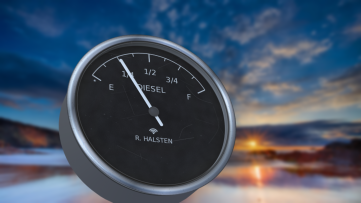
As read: 0.25
